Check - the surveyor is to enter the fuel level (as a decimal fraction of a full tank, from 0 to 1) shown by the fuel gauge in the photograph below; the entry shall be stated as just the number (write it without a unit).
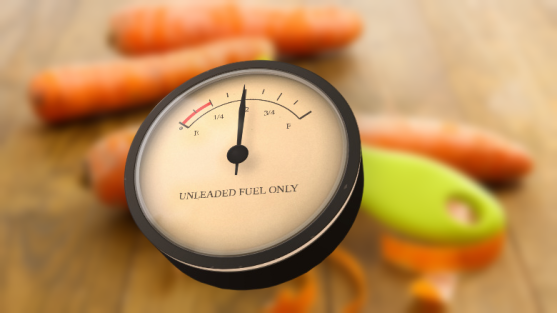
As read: 0.5
